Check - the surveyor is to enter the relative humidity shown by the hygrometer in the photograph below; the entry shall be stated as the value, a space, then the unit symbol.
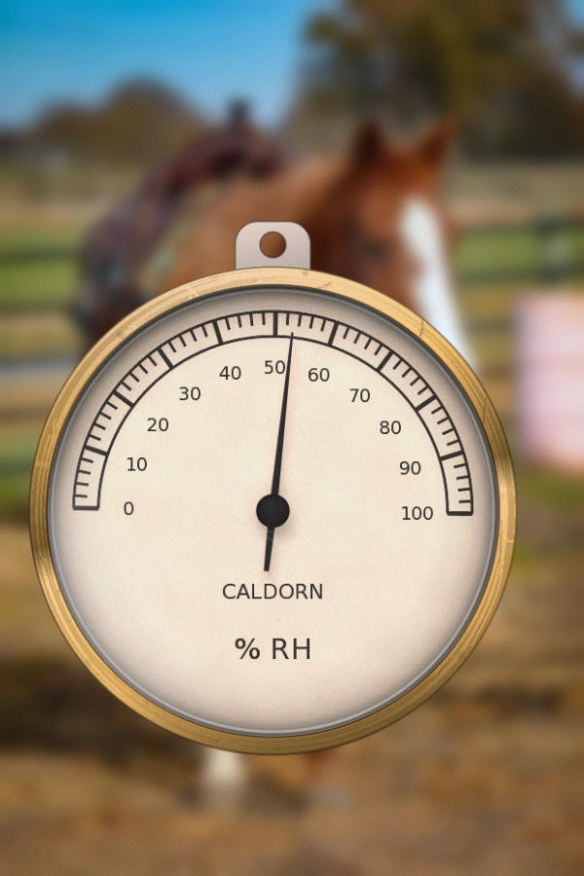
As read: 53 %
